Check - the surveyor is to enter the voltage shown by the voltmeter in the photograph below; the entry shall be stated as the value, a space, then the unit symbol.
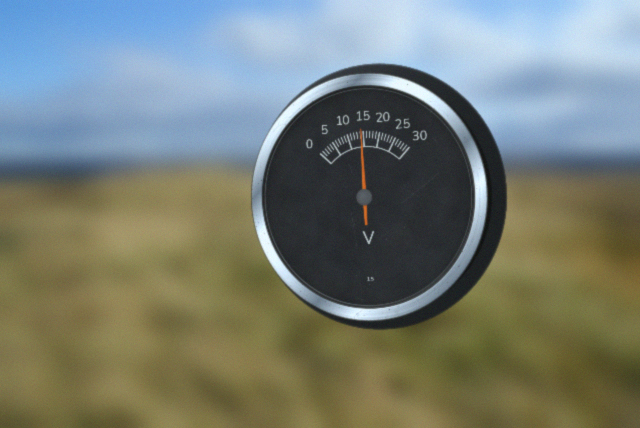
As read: 15 V
